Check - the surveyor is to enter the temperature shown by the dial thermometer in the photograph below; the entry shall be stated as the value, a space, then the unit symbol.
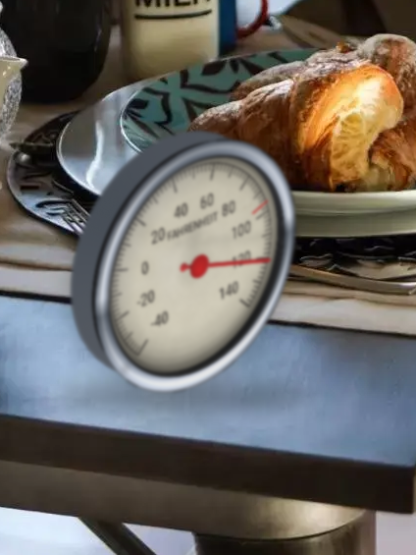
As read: 120 °F
